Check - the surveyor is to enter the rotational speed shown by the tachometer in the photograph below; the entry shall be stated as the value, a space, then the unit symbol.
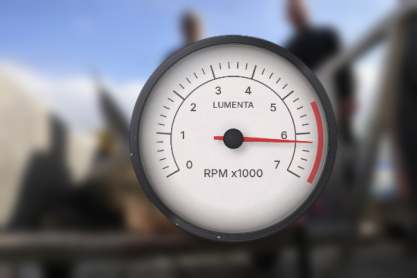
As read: 6200 rpm
